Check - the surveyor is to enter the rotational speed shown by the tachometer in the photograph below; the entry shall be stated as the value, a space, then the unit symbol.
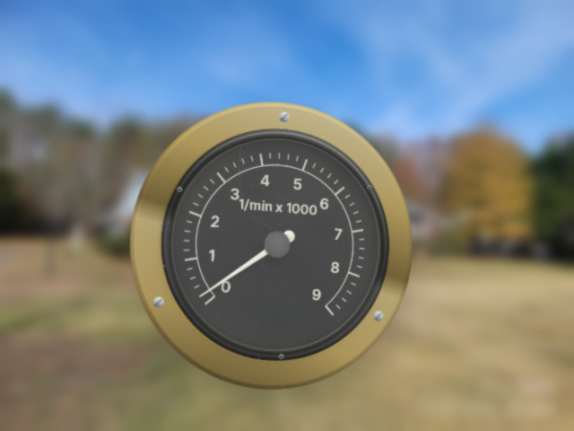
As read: 200 rpm
